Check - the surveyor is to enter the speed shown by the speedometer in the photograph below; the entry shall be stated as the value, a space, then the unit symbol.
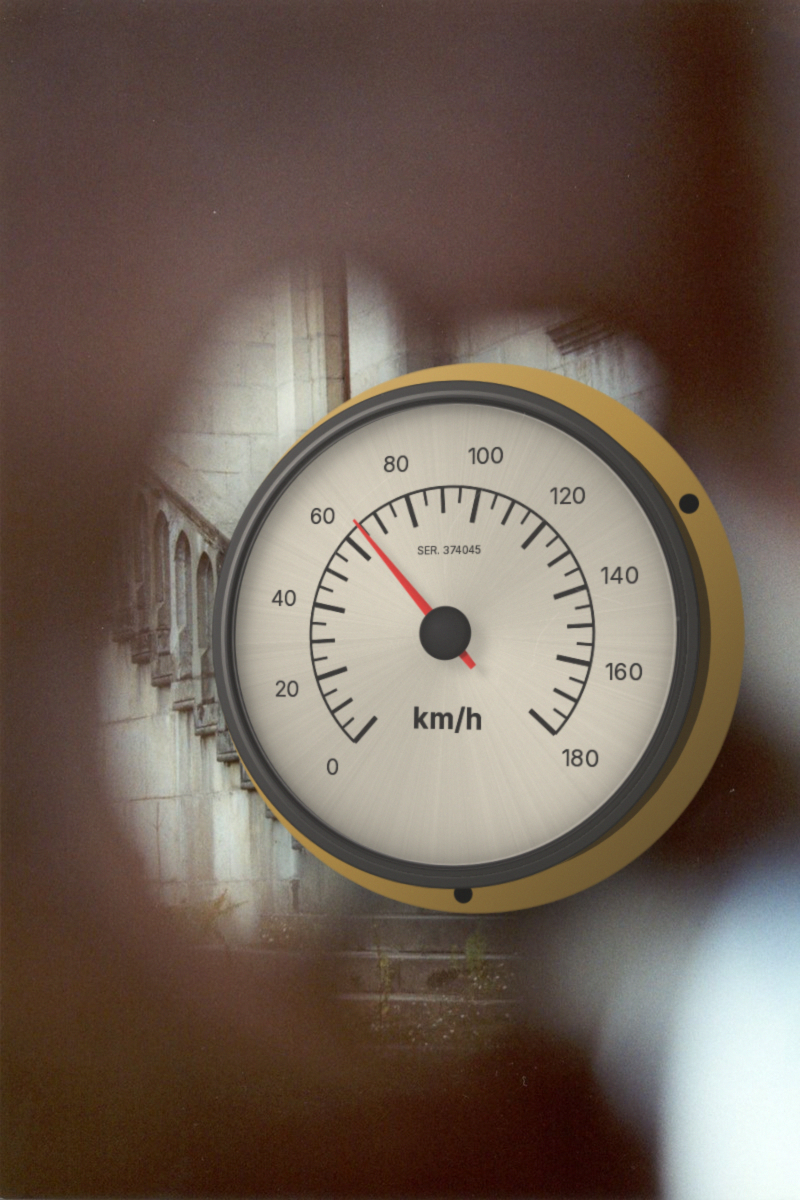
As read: 65 km/h
